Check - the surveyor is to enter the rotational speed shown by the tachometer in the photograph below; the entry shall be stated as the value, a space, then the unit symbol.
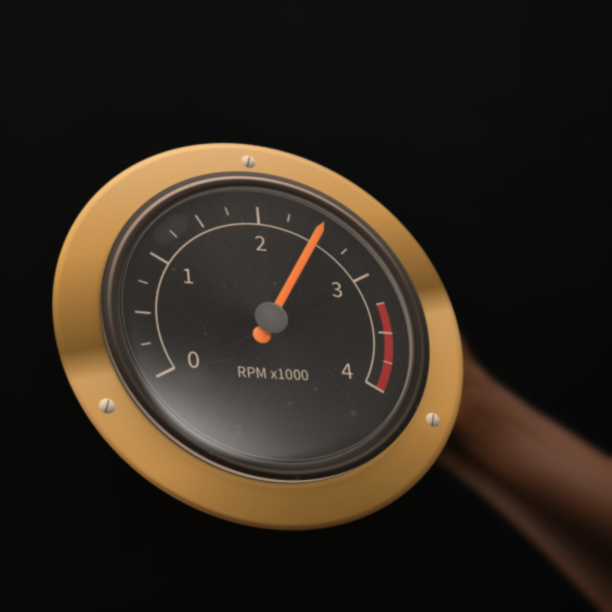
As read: 2500 rpm
